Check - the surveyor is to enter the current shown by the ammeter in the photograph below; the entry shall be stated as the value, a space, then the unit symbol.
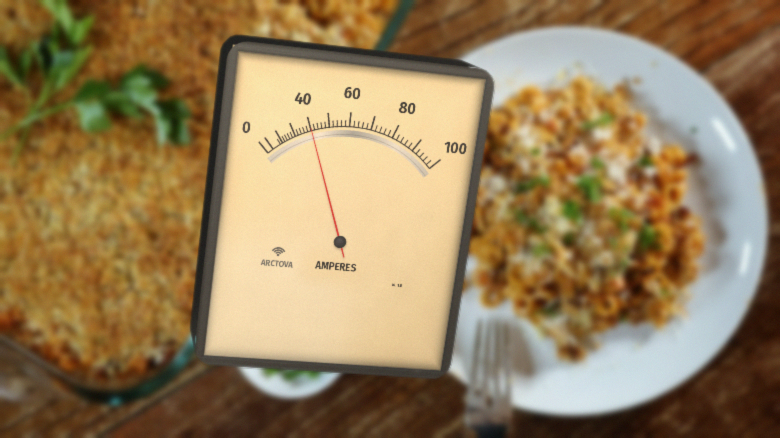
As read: 40 A
